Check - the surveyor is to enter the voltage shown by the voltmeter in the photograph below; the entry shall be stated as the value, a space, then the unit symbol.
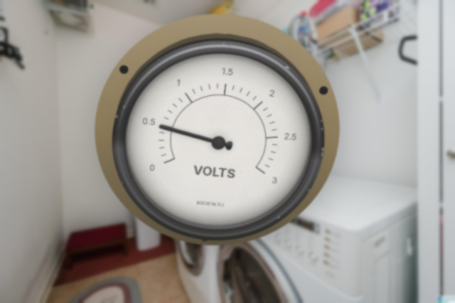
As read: 0.5 V
